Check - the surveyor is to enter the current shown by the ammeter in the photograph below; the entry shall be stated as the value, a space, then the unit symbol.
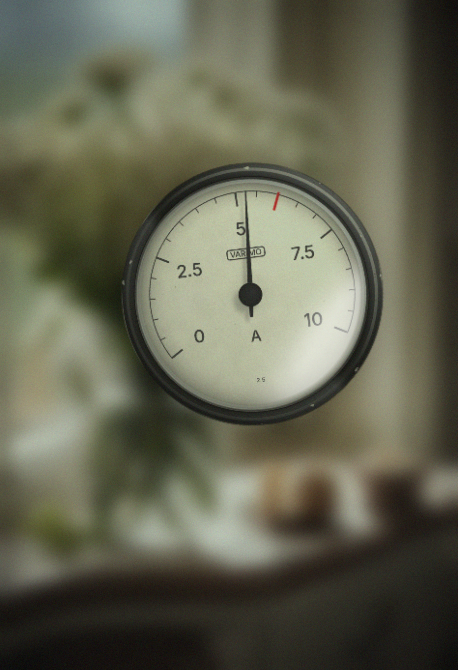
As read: 5.25 A
